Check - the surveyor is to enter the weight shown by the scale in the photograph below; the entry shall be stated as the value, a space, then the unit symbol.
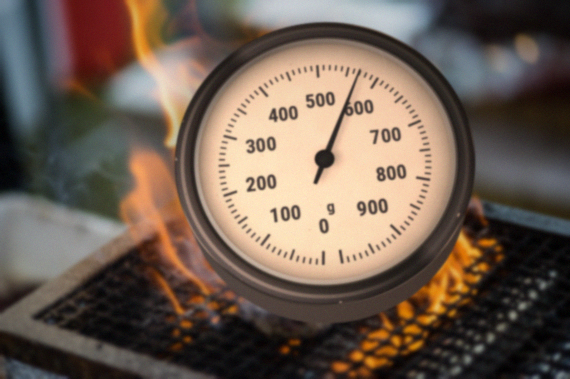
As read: 570 g
